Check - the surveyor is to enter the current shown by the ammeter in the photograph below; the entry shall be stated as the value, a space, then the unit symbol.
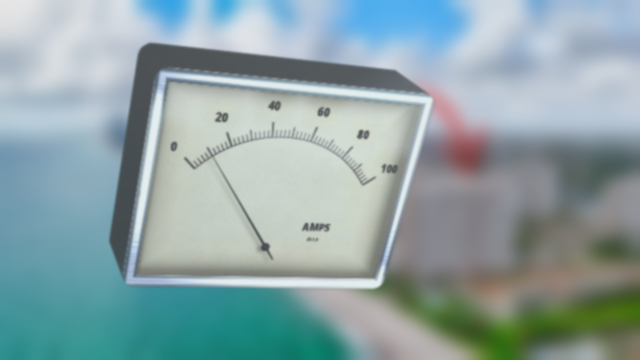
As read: 10 A
